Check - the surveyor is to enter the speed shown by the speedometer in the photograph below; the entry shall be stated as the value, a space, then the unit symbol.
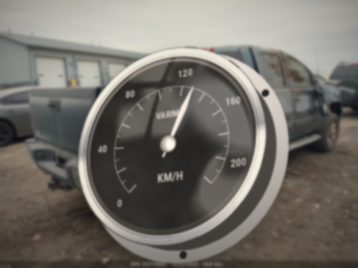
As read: 130 km/h
